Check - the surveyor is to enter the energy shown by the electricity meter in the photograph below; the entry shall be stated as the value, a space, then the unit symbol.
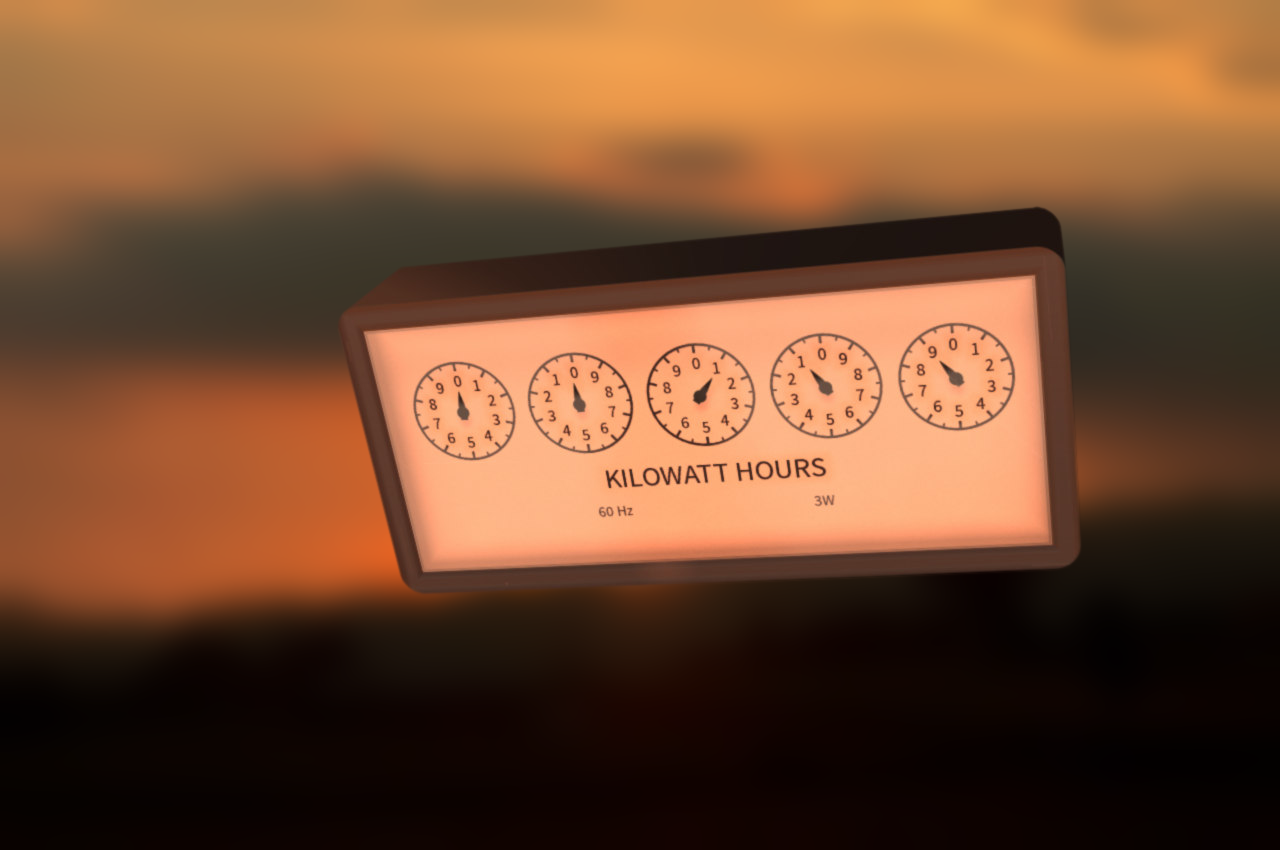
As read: 109 kWh
